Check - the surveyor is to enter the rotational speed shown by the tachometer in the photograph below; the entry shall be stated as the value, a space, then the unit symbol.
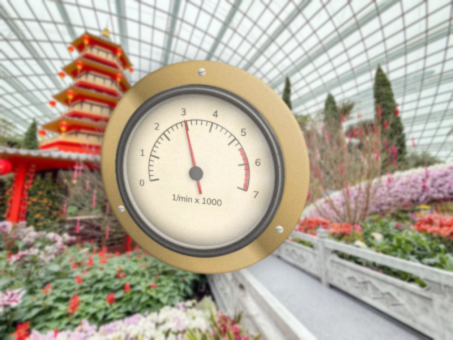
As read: 3000 rpm
